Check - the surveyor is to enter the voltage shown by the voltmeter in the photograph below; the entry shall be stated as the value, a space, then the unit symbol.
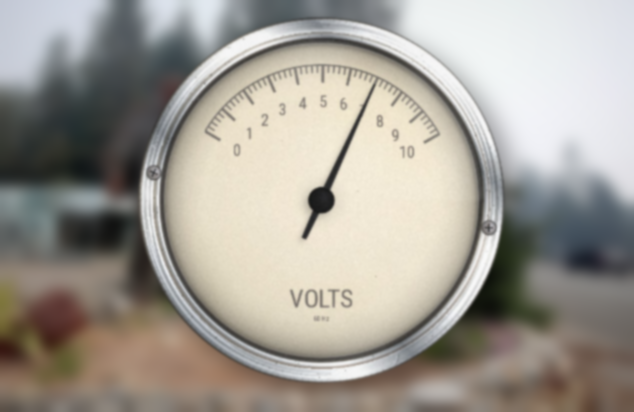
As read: 7 V
